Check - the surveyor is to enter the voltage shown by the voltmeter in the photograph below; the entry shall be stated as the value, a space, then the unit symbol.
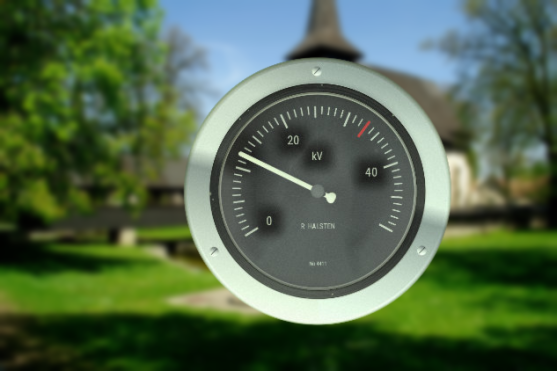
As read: 12 kV
